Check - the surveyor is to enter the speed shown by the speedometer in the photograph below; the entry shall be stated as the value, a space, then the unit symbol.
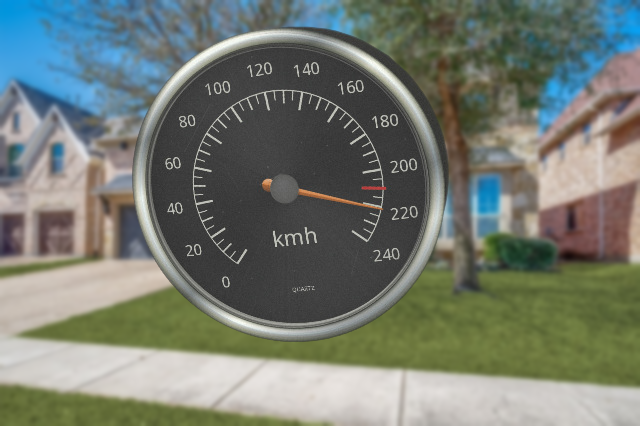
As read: 220 km/h
